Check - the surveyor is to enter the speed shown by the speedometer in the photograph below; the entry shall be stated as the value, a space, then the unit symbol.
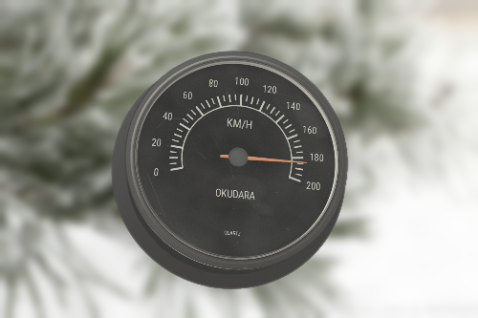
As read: 185 km/h
